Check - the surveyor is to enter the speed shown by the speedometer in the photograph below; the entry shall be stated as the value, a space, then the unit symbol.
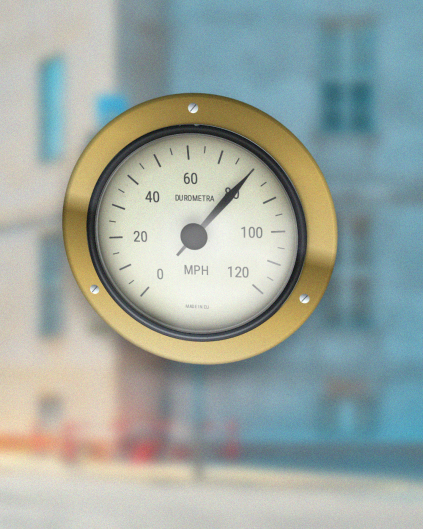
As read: 80 mph
